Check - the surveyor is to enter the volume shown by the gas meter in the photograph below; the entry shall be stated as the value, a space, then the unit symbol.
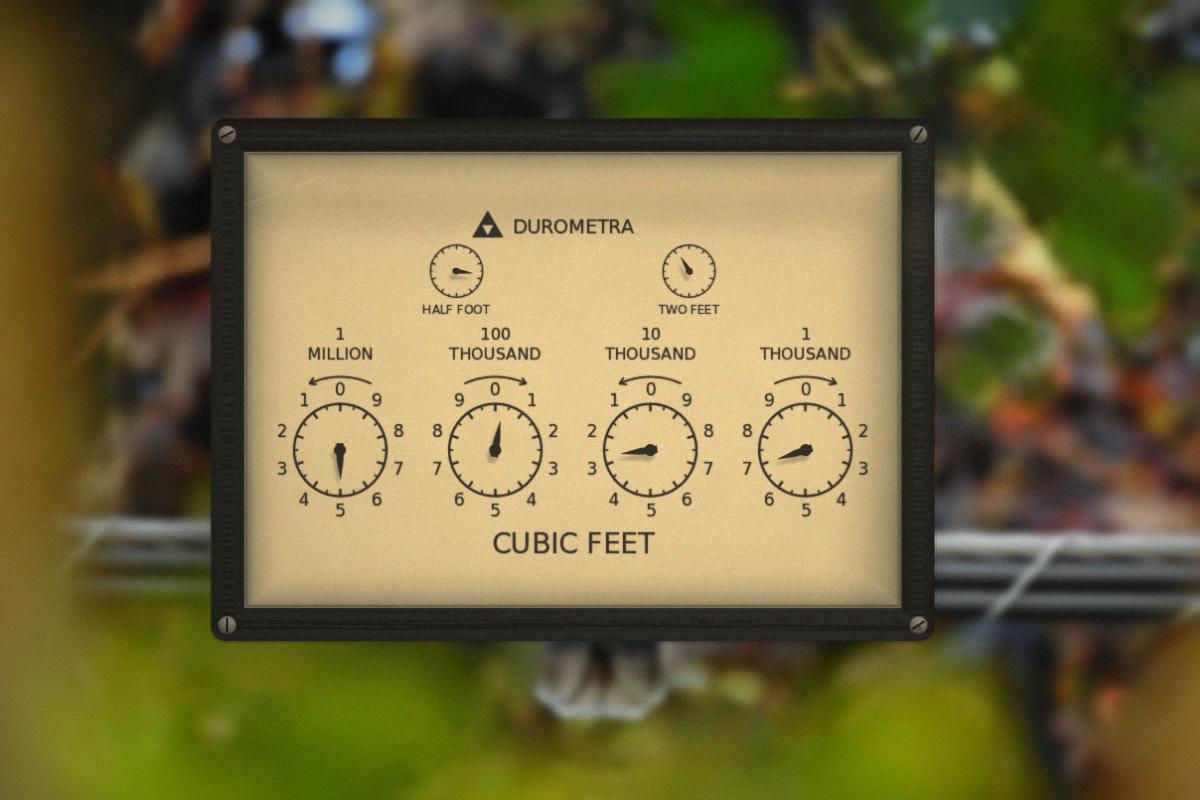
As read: 502700 ft³
